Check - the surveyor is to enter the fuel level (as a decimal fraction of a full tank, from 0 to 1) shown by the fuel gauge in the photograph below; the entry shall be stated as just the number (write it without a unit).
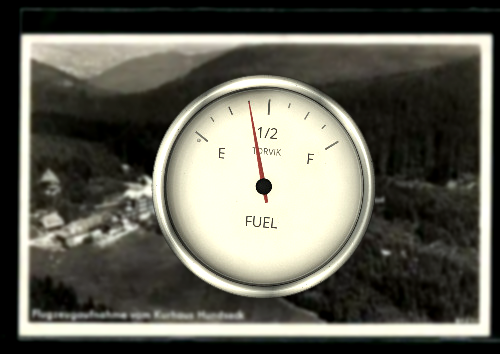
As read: 0.375
